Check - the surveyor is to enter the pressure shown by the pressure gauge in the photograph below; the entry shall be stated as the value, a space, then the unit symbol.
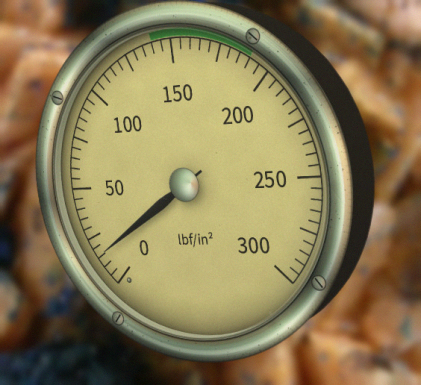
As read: 15 psi
